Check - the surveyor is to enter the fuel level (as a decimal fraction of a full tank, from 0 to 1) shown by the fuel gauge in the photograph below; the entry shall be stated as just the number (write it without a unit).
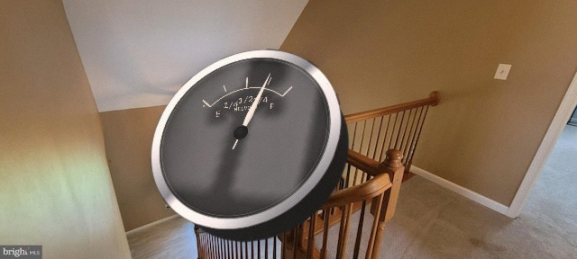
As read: 0.75
